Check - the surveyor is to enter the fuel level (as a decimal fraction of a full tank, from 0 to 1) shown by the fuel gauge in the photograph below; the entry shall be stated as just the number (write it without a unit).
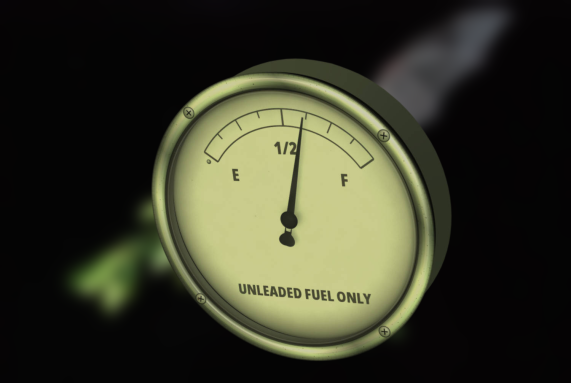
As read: 0.625
